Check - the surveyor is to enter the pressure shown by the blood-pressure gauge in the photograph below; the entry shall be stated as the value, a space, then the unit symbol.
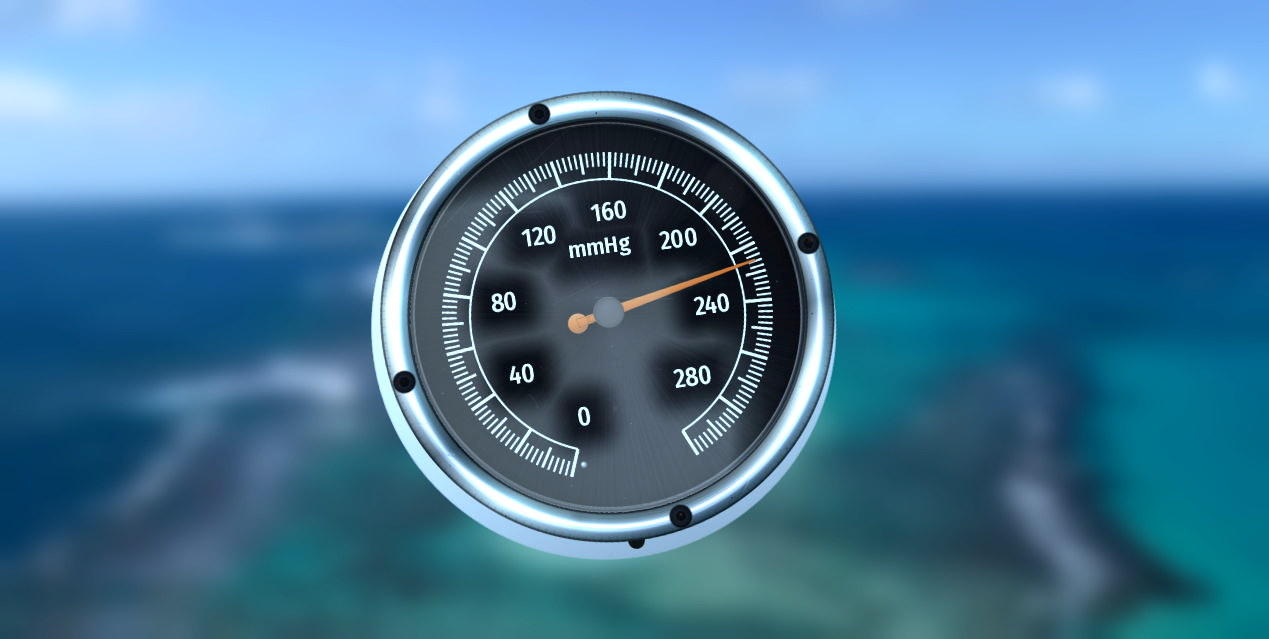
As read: 226 mmHg
